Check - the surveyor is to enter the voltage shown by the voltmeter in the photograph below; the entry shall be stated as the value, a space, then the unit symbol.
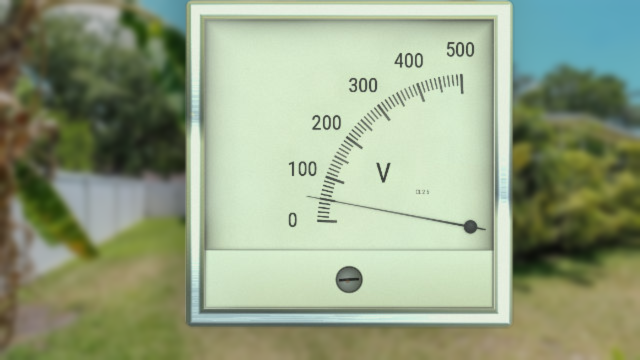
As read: 50 V
